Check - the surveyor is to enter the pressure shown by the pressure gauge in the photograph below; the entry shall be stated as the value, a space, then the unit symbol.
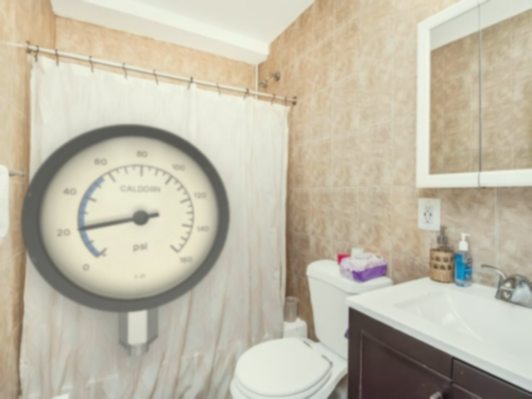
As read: 20 psi
